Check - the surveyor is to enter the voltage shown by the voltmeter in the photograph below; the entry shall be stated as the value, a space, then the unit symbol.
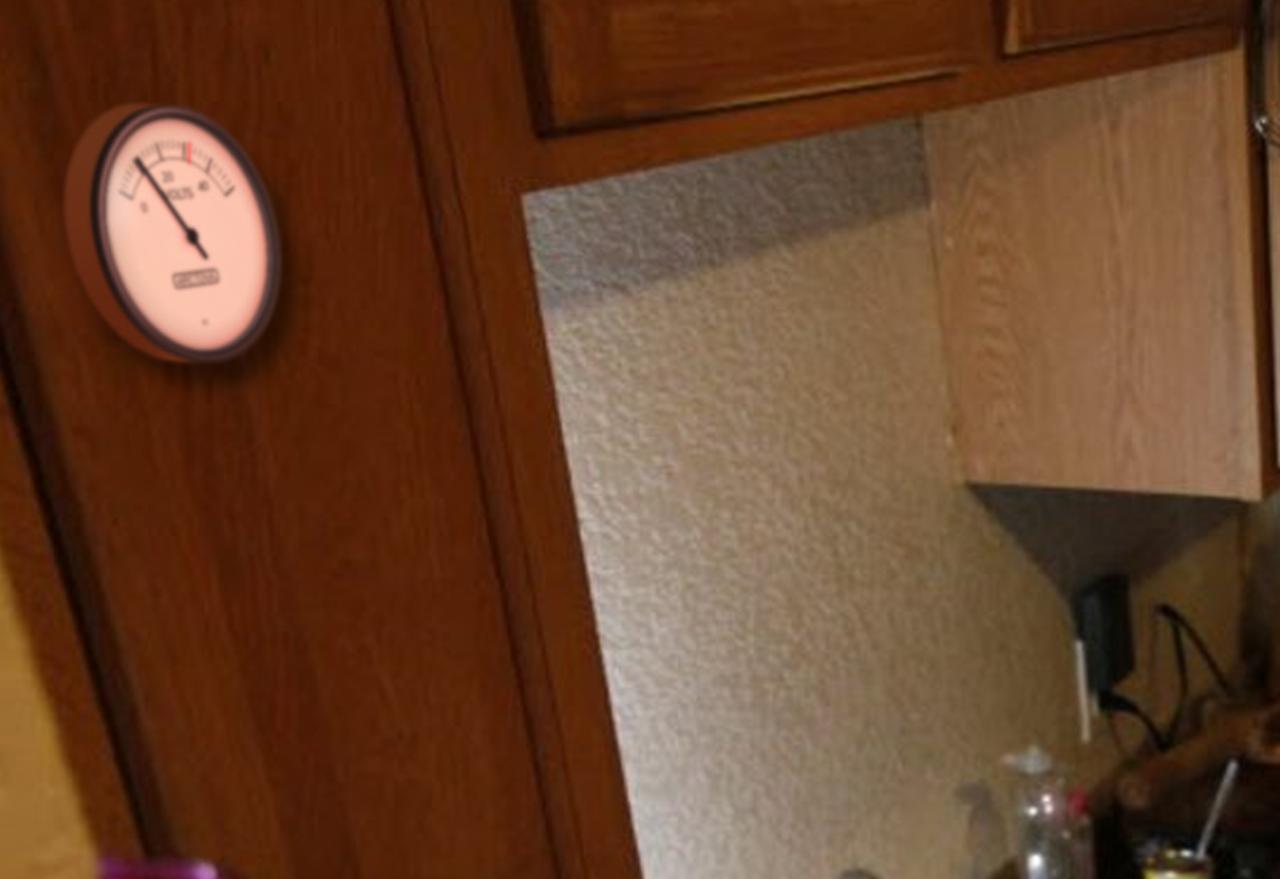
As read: 10 V
